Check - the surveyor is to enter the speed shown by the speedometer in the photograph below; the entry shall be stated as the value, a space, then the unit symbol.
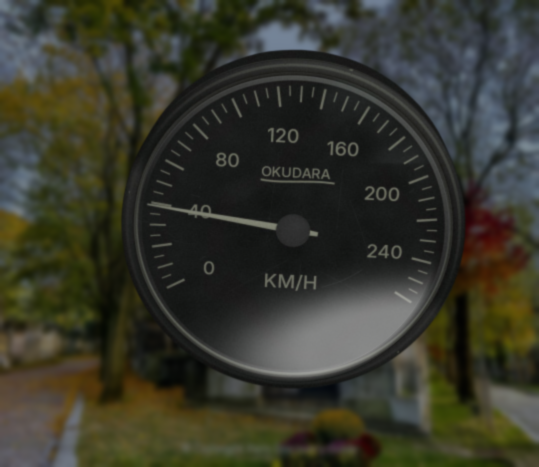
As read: 40 km/h
